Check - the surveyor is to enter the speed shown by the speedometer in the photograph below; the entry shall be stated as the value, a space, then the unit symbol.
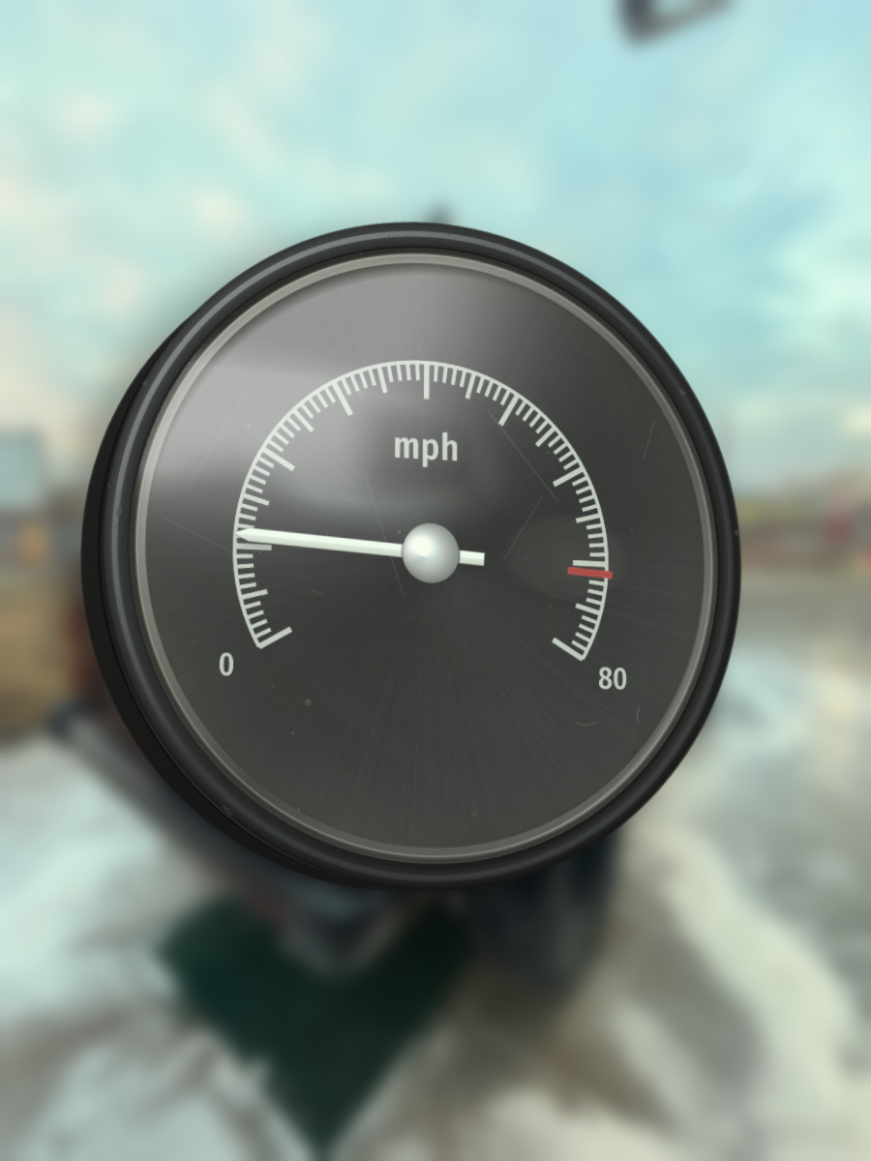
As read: 11 mph
